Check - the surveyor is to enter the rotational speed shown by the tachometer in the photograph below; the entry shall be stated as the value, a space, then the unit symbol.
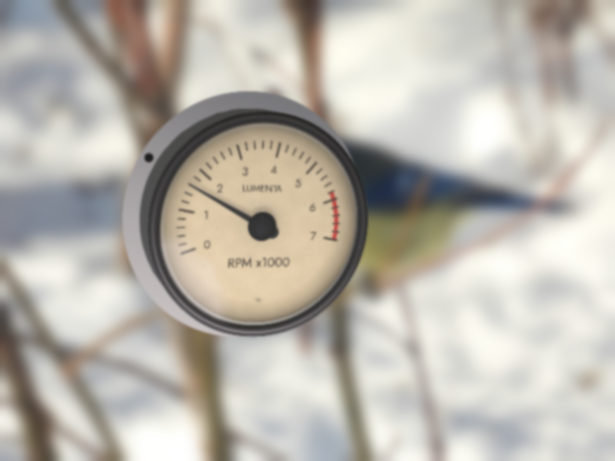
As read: 1600 rpm
